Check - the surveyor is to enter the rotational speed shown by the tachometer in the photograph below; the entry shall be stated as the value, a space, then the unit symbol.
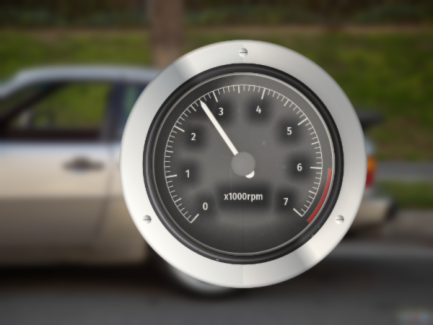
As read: 2700 rpm
